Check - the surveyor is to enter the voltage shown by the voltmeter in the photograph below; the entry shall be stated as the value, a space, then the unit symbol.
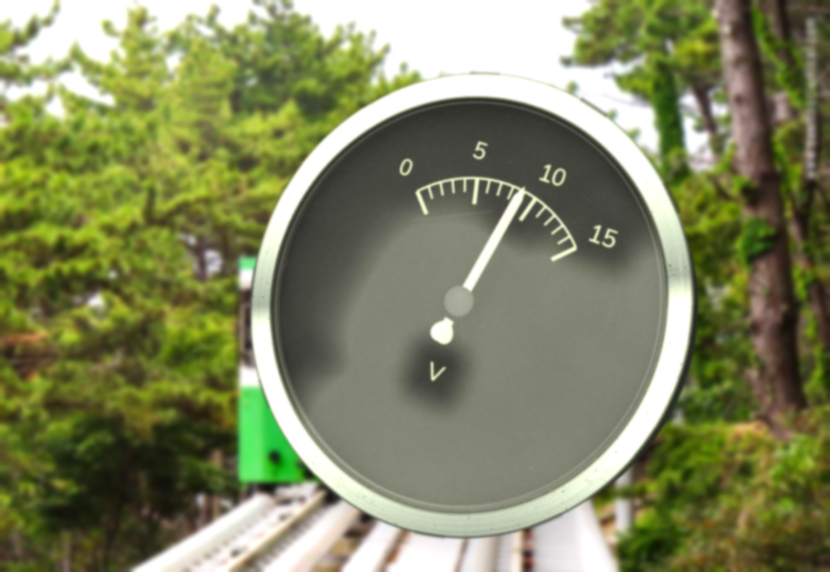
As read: 9 V
